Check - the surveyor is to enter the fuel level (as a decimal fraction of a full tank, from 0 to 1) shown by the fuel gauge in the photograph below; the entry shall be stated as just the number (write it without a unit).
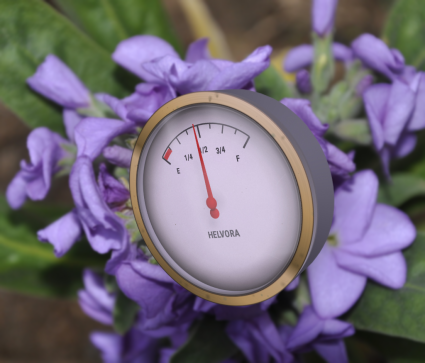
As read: 0.5
